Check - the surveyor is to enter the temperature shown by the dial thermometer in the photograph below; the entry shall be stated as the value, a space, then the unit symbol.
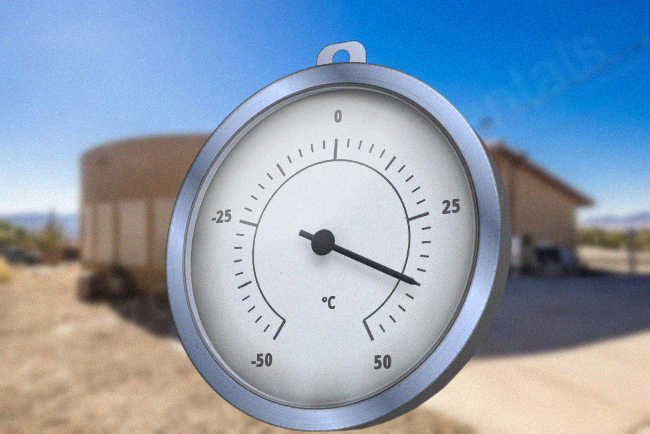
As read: 37.5 °C
